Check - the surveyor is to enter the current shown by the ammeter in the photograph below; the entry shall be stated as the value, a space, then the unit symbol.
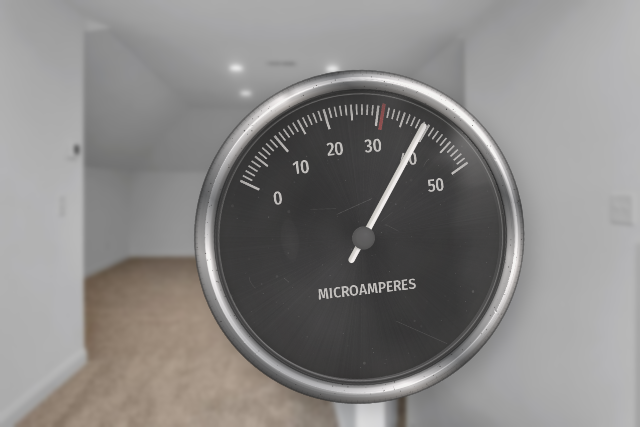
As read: 39 µA
